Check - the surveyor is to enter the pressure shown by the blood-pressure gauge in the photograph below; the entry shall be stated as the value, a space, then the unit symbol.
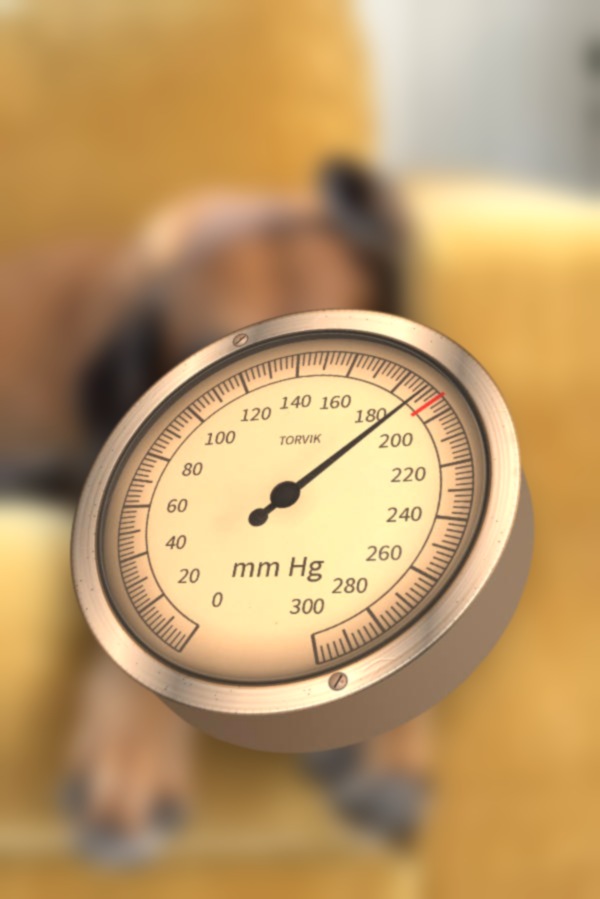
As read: 190 mmHg
